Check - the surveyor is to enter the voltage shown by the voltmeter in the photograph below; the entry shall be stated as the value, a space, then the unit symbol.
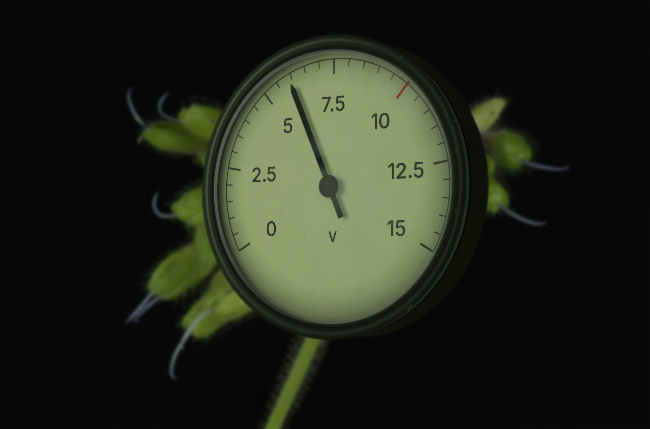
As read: 6 V
